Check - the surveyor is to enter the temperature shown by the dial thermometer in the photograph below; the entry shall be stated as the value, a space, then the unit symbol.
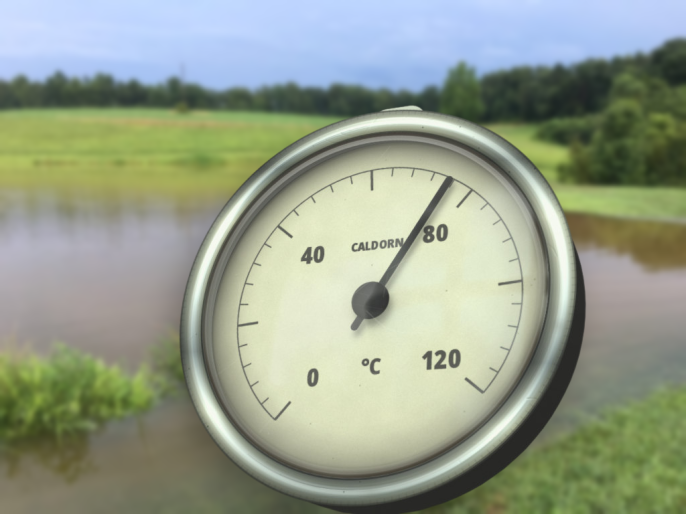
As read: 76 °C
